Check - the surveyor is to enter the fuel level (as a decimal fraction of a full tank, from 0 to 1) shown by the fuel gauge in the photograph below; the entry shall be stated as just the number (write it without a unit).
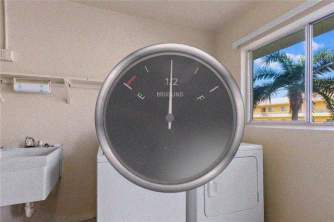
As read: 0.5
